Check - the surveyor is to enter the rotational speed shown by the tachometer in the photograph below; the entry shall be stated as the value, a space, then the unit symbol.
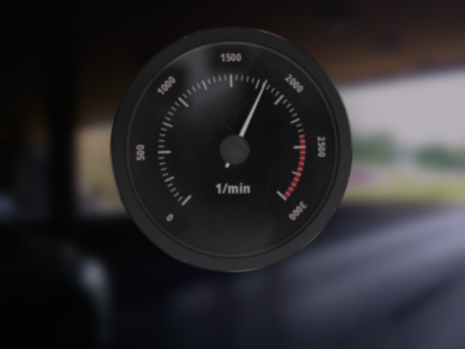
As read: 1800 rpm
